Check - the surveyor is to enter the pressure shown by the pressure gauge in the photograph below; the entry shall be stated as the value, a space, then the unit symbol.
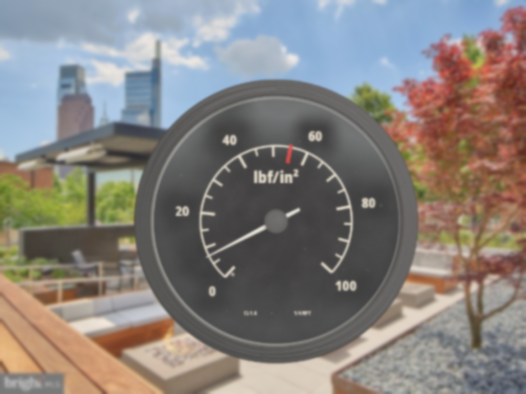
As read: 7.5 psi
